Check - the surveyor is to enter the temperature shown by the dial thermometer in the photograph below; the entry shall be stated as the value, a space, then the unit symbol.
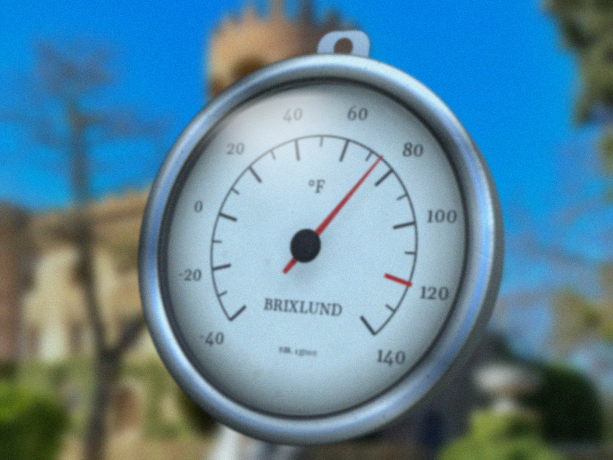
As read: 75 °F
